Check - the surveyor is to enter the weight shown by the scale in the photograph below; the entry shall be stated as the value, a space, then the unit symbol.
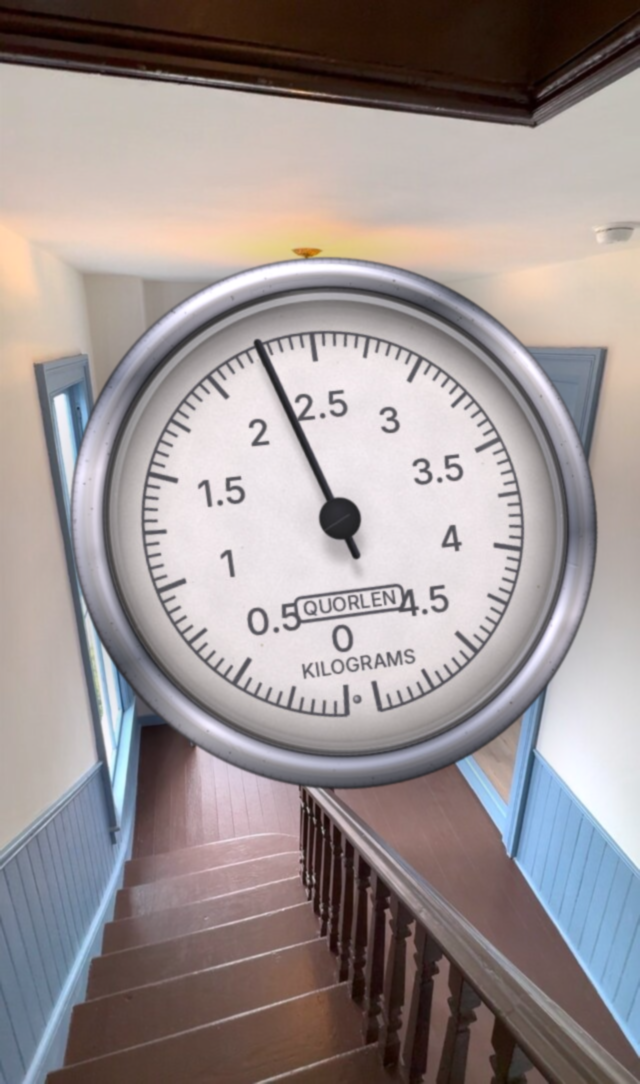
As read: 2.25 kg
